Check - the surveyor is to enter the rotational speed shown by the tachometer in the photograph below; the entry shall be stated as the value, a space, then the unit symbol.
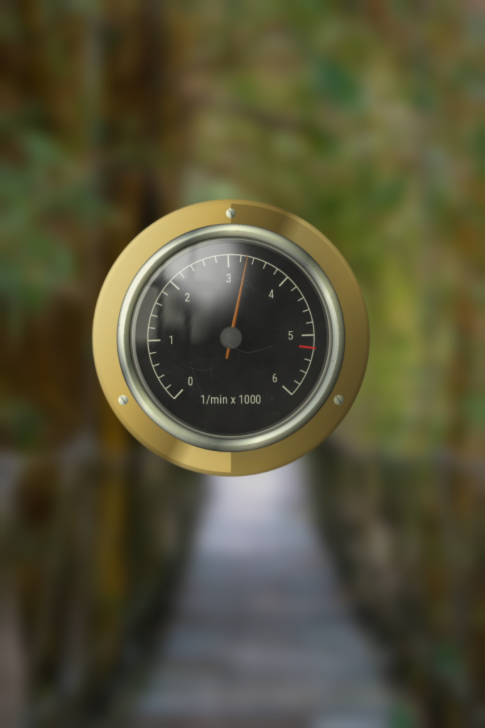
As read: 3300 rpm
